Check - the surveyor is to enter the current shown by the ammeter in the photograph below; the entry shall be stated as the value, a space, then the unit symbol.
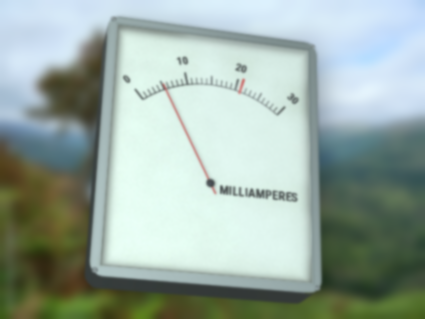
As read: 5 mA
